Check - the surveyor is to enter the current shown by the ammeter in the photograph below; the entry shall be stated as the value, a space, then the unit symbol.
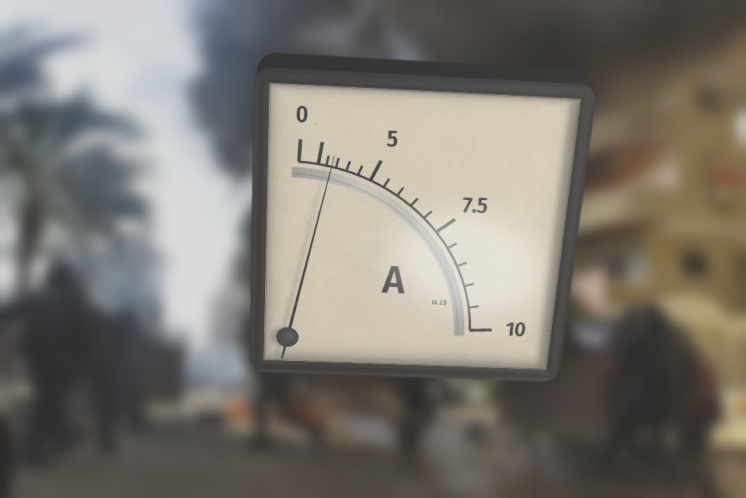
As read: 3.25 A
